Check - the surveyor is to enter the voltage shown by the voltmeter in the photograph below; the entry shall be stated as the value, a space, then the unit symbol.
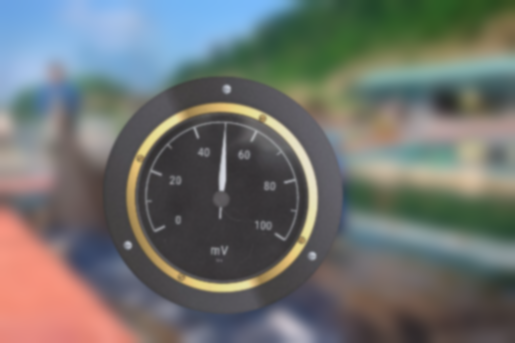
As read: 50 mV
